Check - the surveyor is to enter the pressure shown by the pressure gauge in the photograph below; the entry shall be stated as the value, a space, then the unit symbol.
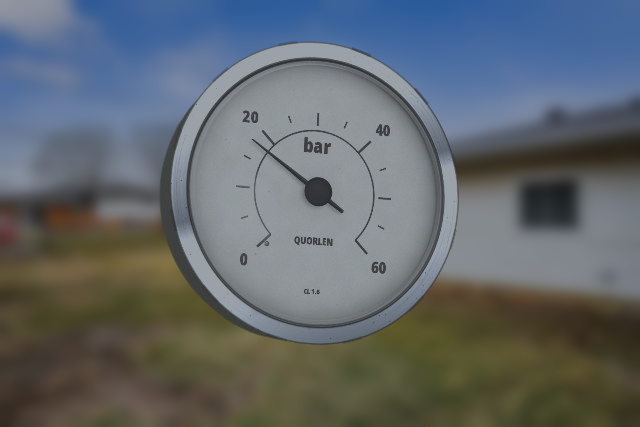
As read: 17.5 bar
